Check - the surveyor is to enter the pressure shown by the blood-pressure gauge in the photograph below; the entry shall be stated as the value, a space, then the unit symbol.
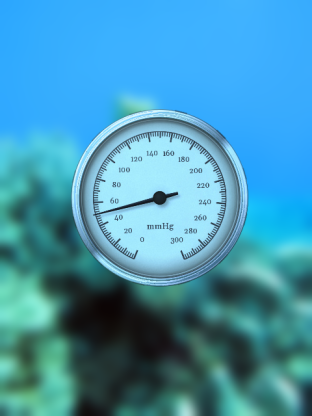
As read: 50 mmHg
